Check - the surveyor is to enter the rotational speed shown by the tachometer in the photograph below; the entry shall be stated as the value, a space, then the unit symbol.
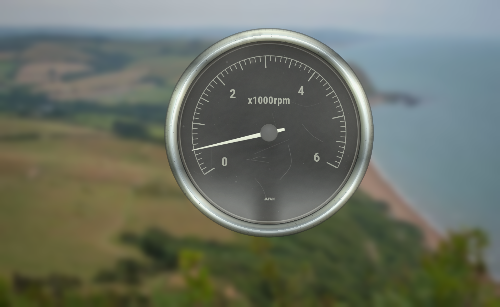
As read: 500 rpm
